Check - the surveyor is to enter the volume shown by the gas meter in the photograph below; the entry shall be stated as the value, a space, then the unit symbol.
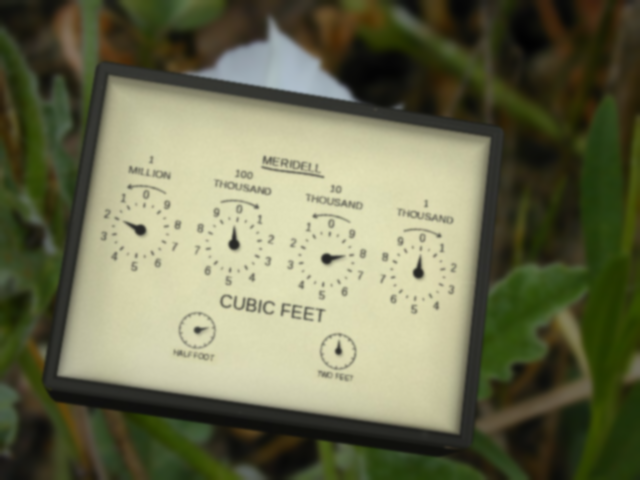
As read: 198000 ft³
